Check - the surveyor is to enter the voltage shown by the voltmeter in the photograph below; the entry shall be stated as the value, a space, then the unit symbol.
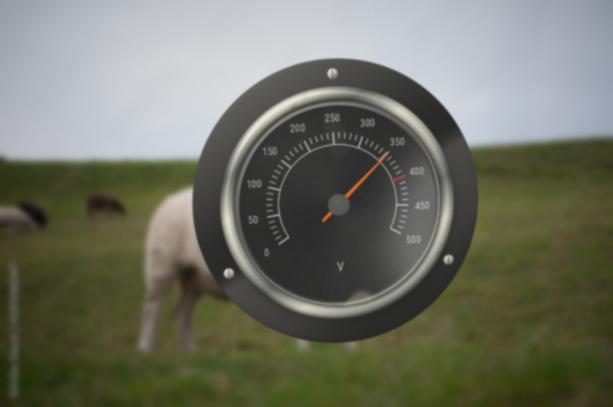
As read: 350 V
